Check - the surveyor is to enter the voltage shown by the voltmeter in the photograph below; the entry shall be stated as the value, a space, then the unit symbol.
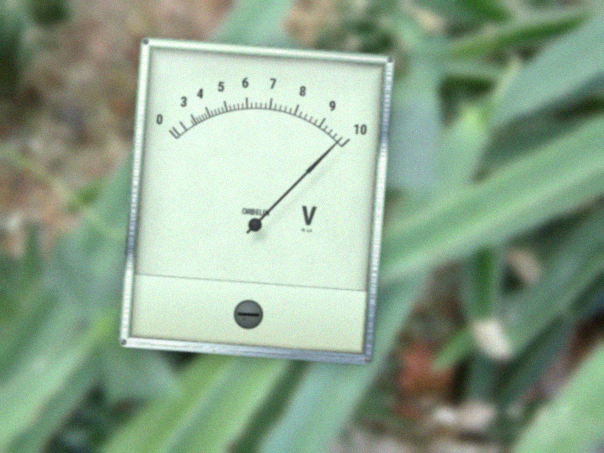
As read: 9.8 V
